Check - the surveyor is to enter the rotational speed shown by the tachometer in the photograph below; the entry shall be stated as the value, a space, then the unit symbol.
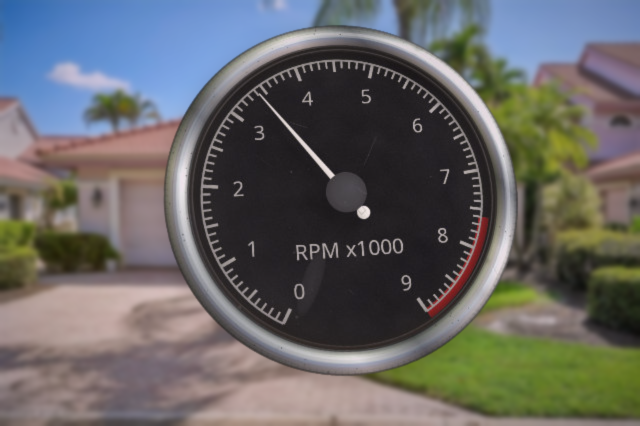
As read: 3400 rpm
